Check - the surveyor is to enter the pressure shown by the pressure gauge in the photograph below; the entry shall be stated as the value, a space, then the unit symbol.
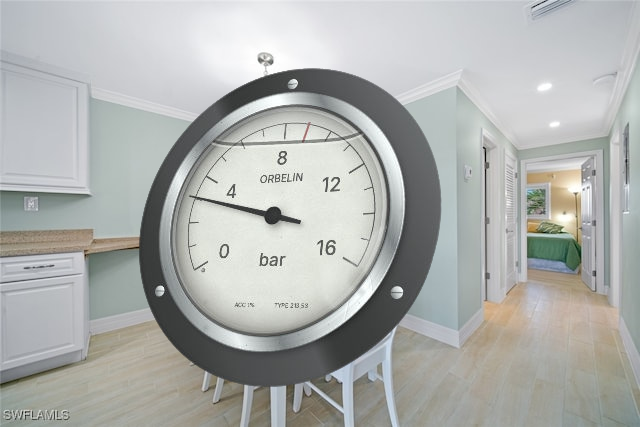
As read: 3 bar
